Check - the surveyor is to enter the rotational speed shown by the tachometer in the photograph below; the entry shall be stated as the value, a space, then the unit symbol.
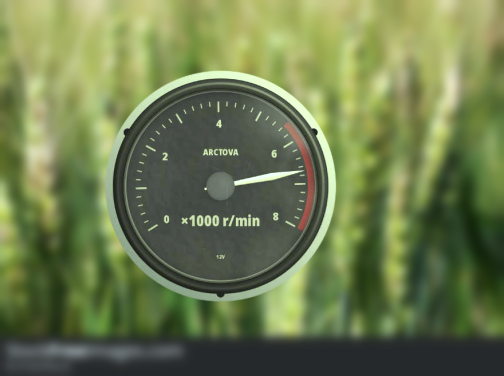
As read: 6700 rpm
